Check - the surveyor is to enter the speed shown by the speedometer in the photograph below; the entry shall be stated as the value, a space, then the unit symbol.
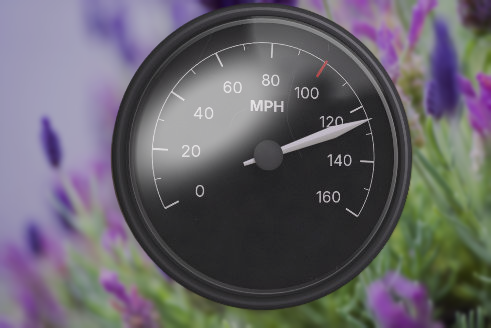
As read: 125 mph
